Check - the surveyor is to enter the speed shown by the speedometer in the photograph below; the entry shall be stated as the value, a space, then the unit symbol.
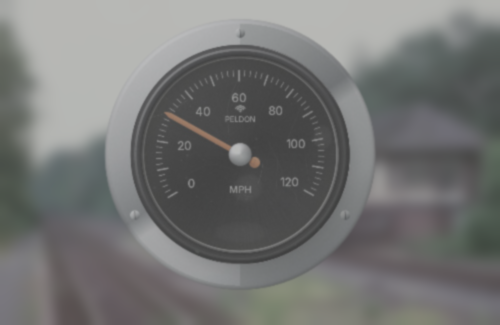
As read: 30 mph
